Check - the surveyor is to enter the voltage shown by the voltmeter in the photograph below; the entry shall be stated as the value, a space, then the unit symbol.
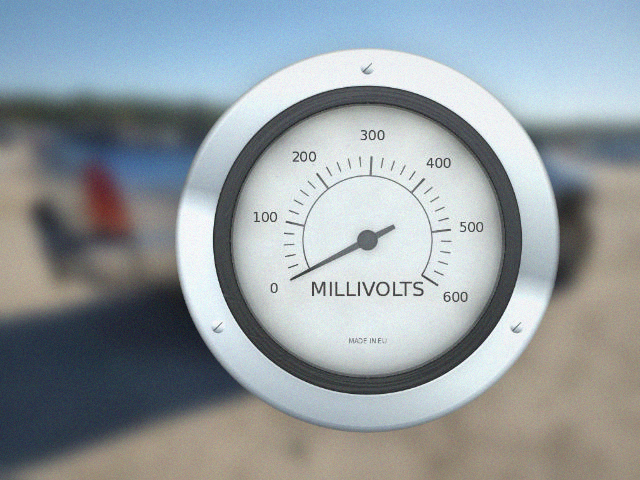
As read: 0 mV
